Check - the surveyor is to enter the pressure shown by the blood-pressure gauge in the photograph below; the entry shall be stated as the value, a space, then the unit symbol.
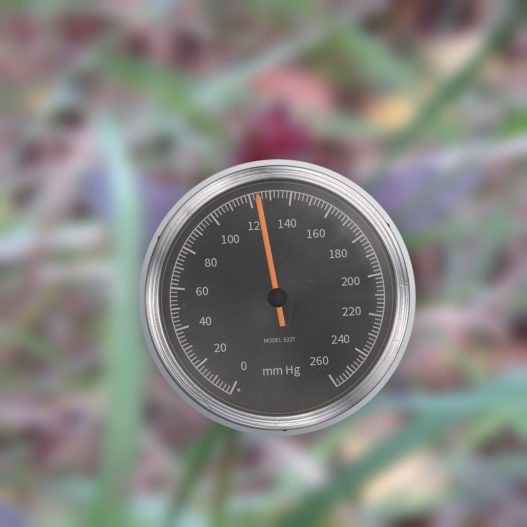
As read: 124 mmHg
